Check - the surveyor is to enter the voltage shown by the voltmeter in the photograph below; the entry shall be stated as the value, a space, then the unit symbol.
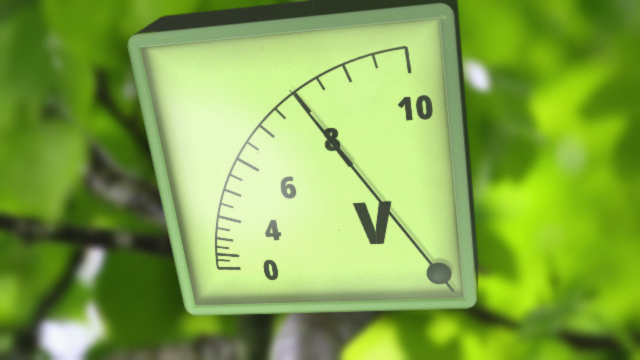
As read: 8 V
